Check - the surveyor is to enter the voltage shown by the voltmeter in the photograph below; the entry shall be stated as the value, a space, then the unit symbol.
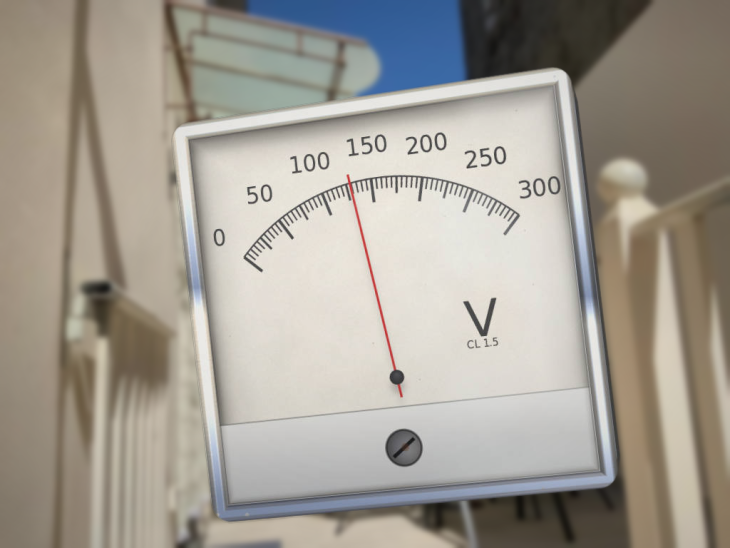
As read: 130 V
